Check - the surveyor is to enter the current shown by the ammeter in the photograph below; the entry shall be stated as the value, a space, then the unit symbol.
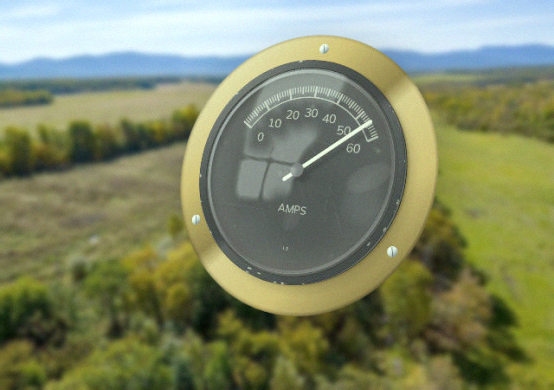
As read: 55 A
